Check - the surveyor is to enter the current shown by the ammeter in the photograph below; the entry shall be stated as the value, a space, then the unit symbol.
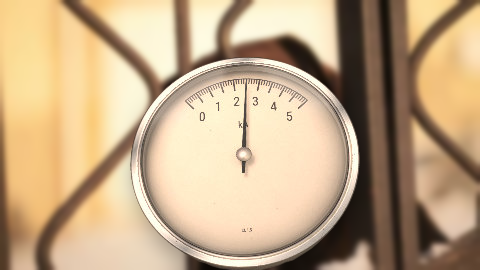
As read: 2.5 kA
